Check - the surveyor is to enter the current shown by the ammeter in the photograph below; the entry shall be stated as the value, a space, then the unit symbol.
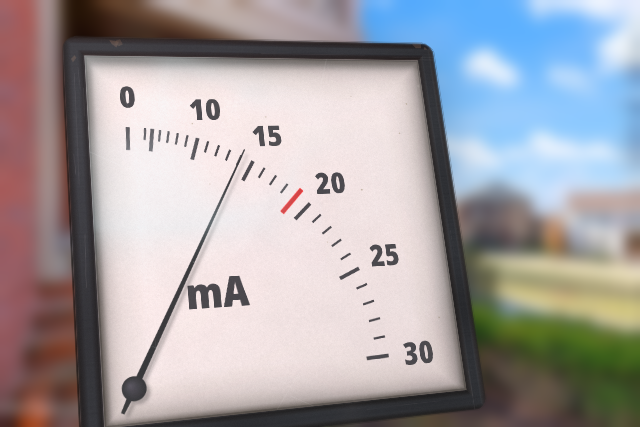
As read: 14 mA
